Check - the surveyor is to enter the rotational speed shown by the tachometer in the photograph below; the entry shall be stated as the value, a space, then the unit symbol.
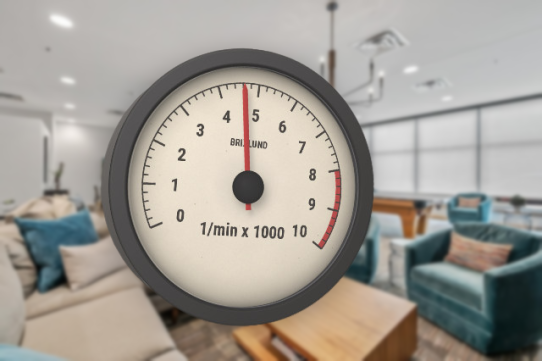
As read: 4600 rpm
